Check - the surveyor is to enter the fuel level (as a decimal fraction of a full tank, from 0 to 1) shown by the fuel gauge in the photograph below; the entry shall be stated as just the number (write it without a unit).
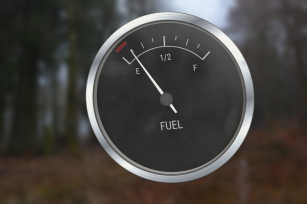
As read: 0.125
